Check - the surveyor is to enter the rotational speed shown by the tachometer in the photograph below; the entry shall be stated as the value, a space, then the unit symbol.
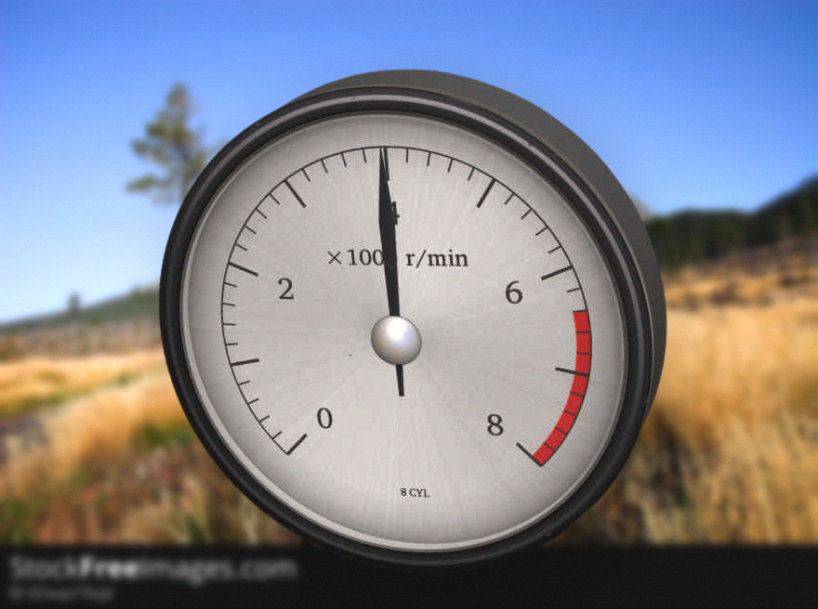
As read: 4000 rpm
